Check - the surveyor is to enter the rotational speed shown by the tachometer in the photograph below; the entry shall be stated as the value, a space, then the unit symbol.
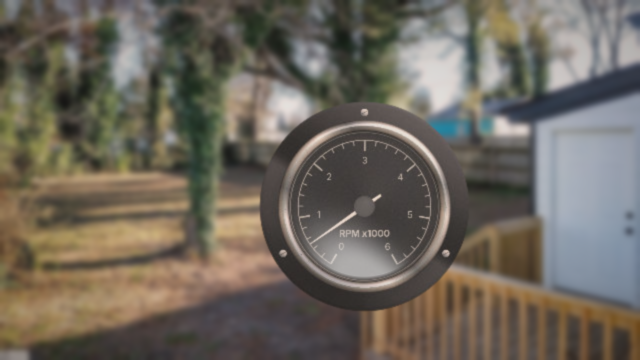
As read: 500 rpm
